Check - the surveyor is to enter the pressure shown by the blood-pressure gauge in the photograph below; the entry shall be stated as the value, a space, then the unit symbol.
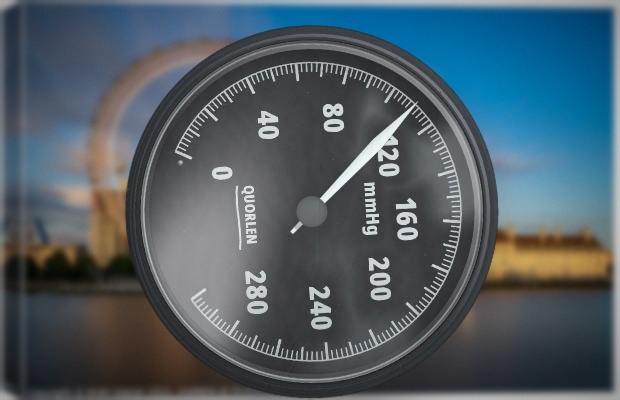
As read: 110 mmHg
